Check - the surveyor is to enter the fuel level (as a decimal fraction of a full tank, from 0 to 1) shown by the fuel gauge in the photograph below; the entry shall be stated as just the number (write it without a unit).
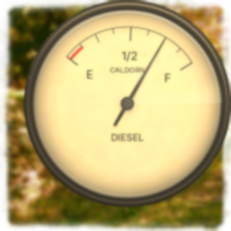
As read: 0.75
